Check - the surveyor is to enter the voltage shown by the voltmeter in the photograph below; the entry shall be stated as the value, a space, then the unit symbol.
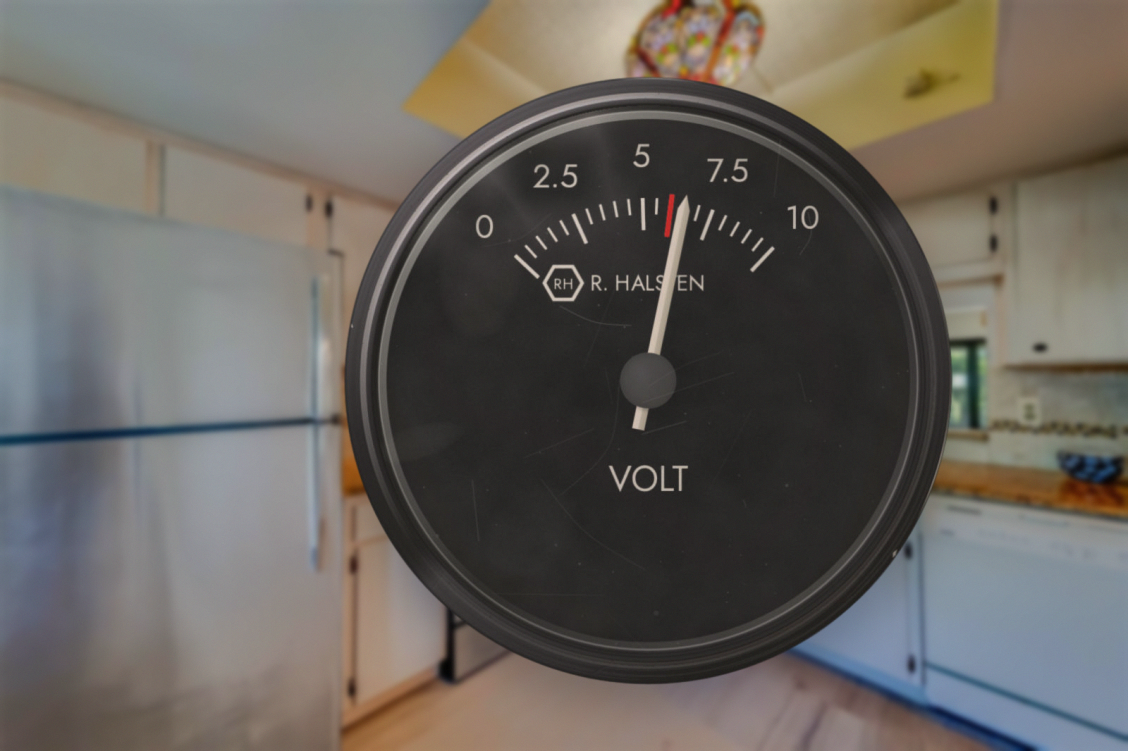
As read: 6.5 V
